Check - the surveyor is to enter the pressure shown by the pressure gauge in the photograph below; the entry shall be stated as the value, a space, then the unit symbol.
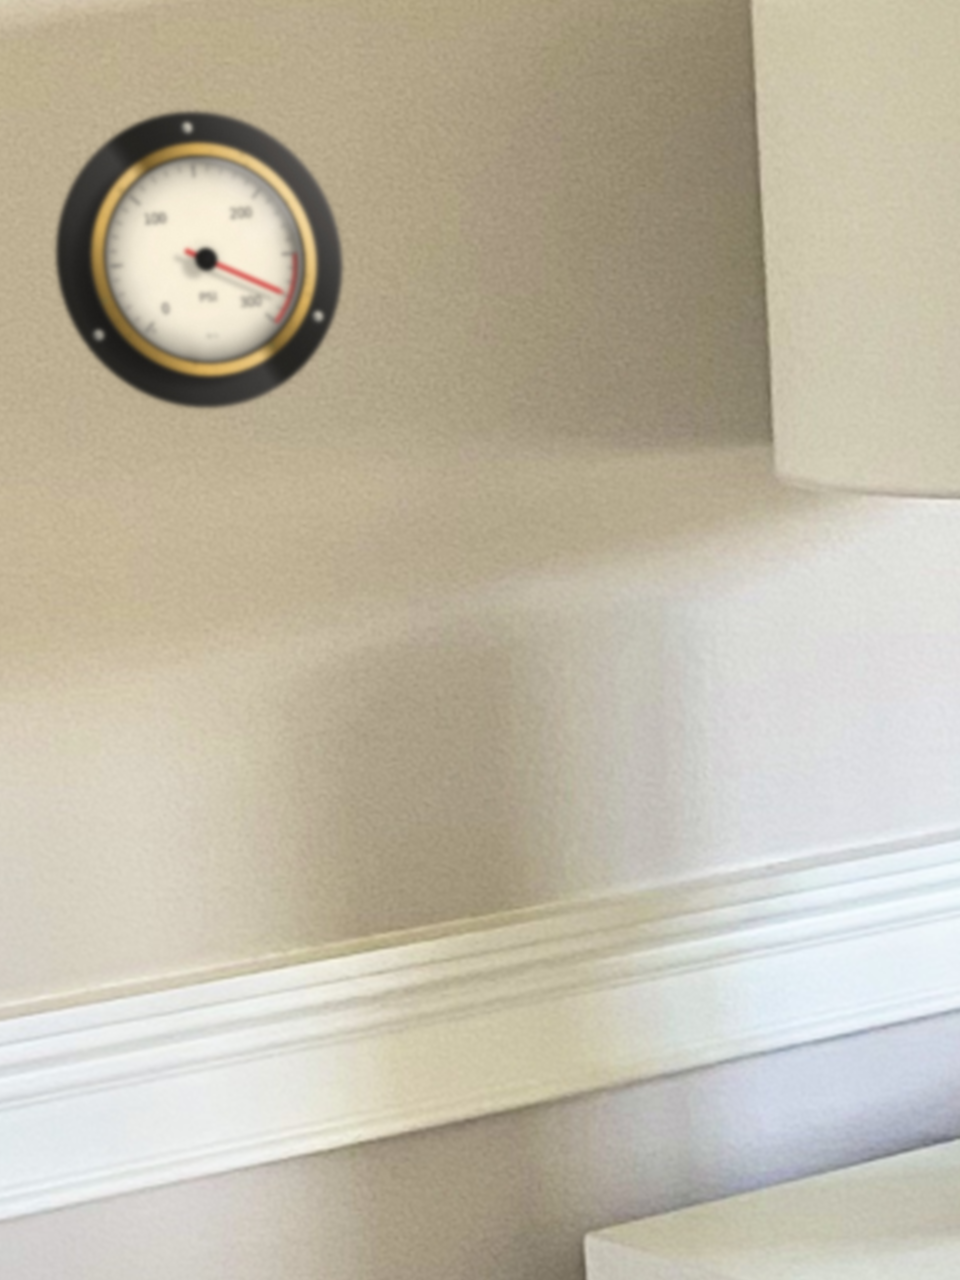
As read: 280 psi
